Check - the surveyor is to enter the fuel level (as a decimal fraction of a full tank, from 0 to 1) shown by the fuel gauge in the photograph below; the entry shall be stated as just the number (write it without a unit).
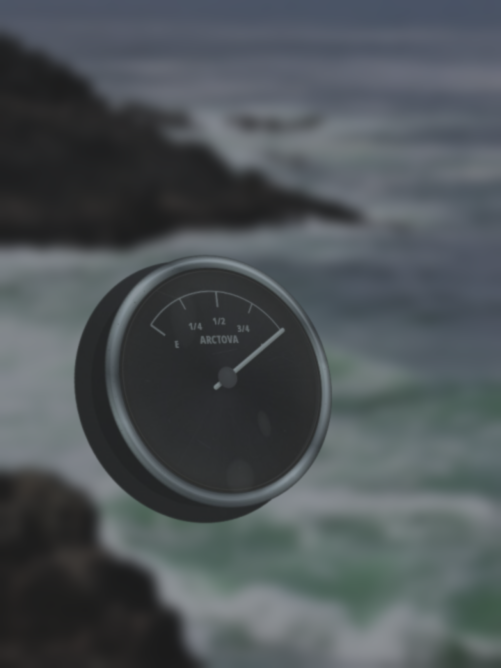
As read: 1
